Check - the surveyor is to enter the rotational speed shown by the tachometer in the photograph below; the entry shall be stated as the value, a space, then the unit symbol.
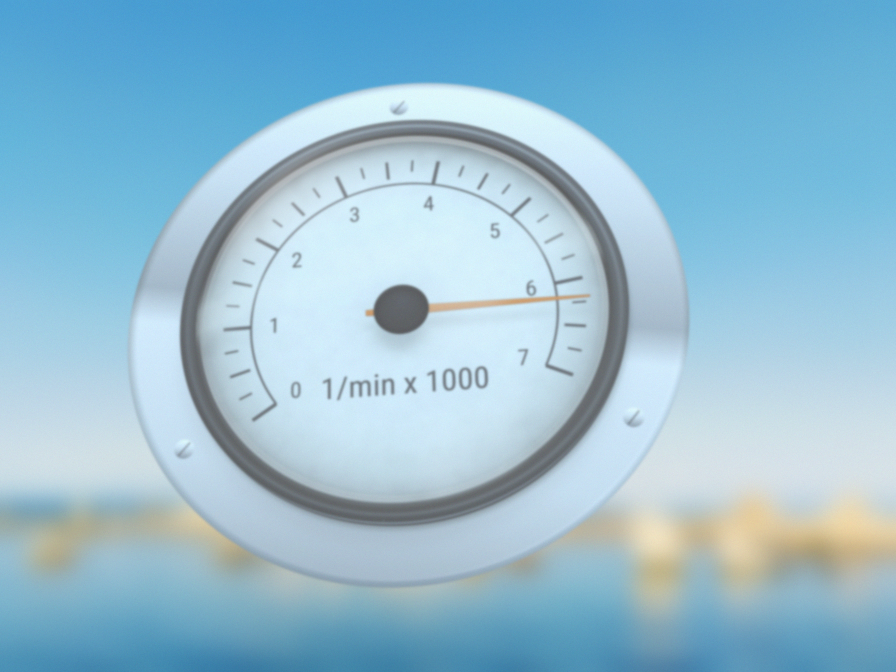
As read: 6250 rpm
